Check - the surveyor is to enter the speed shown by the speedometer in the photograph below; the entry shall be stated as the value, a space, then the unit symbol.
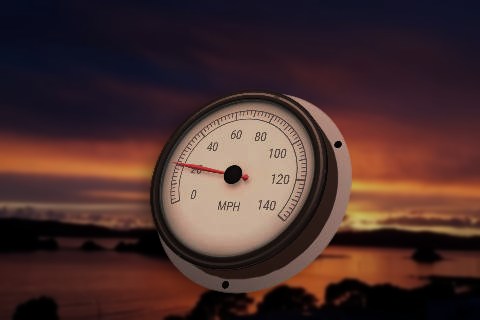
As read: 20 mph
